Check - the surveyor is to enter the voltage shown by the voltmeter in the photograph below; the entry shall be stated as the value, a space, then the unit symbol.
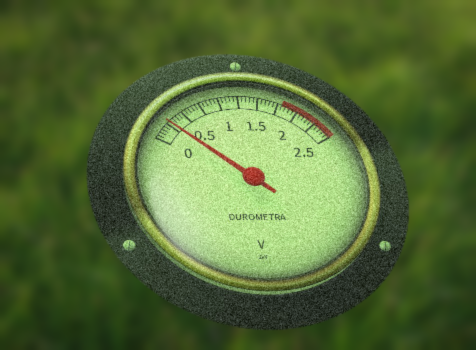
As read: 0.25 V
